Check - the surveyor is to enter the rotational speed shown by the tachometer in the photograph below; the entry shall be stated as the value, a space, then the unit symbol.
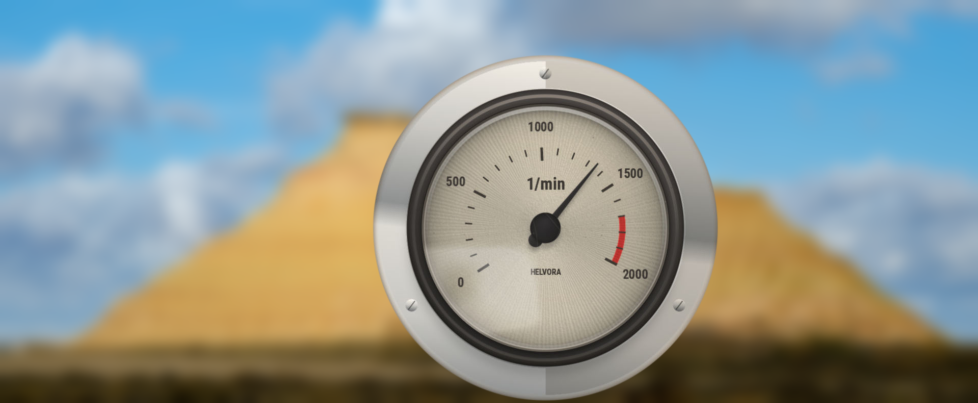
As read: 1350 rpm
